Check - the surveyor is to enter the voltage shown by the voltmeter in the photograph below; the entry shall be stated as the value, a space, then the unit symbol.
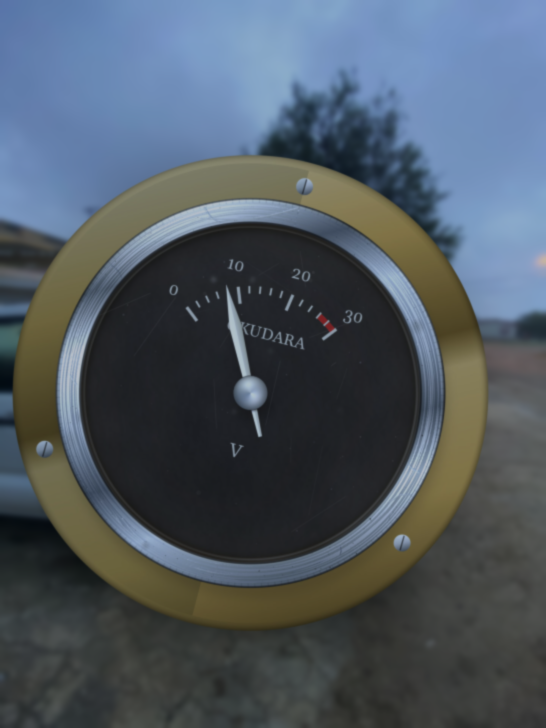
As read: 8 V
